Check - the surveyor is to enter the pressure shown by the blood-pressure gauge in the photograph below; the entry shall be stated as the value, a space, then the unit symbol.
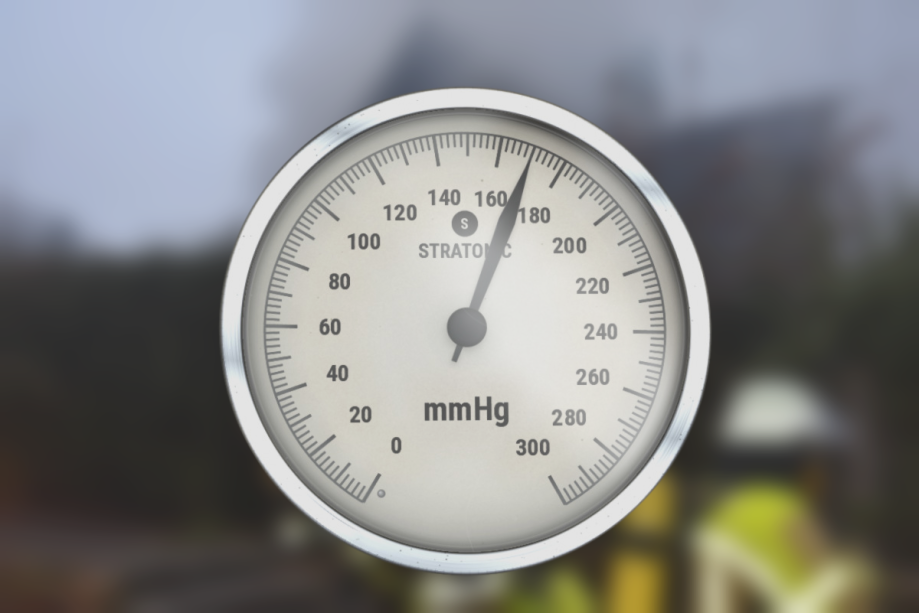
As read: 170 mmHg
